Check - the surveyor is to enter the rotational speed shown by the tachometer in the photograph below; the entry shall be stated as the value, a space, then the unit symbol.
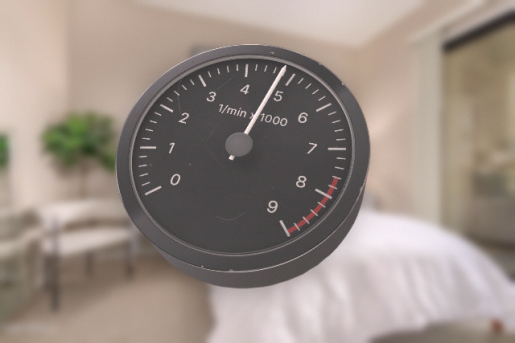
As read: 4800 rpm
